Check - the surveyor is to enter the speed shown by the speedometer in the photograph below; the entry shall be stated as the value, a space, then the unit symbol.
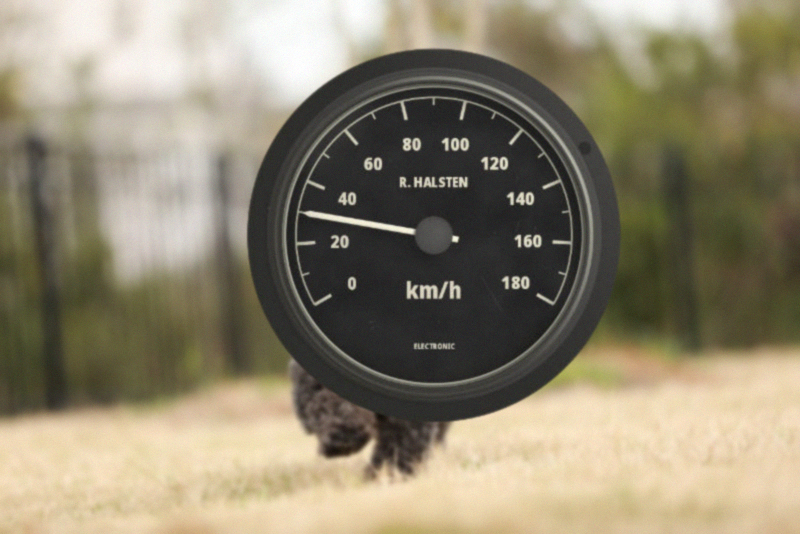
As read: 30 km/h
